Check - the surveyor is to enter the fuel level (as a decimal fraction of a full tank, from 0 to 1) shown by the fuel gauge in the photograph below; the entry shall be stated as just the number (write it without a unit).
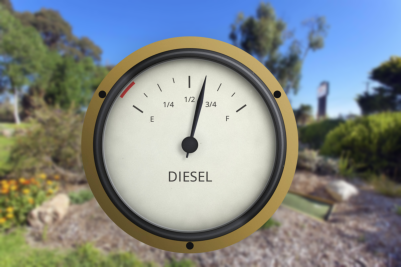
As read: 0.625
